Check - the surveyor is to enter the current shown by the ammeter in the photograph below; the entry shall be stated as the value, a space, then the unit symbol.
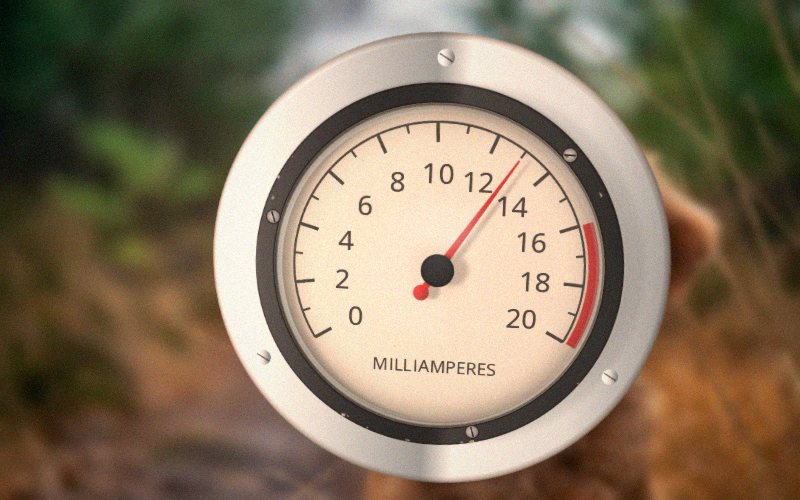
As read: 13 mA
